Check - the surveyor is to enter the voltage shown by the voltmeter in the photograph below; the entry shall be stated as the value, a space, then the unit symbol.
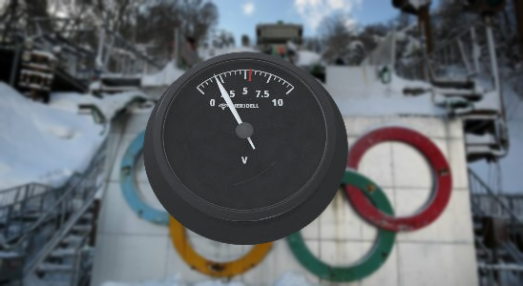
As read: 2 V
